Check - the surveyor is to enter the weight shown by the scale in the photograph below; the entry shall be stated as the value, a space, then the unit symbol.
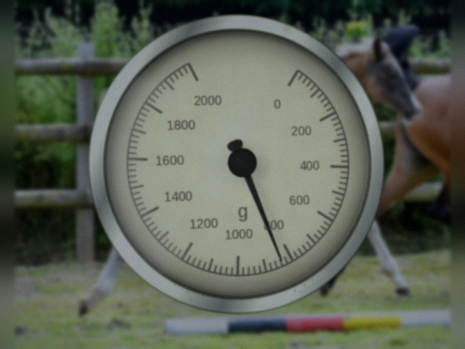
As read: 840 g
